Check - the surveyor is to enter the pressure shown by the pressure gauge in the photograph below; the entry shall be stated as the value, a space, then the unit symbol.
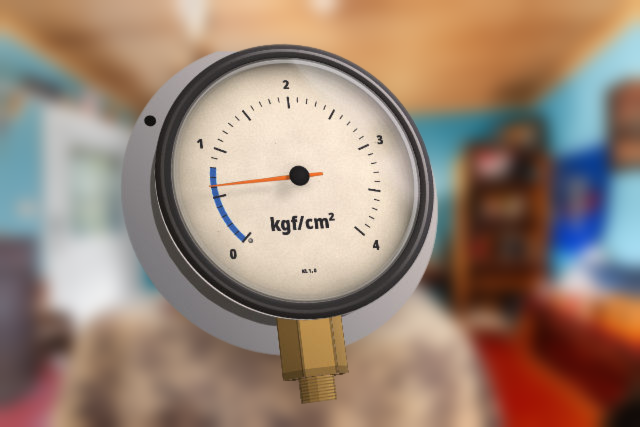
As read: 0.6 kg/cm²
